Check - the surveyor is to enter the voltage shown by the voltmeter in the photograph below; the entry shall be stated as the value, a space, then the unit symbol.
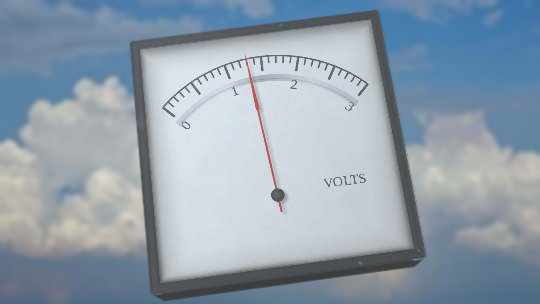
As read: 1.3 V
